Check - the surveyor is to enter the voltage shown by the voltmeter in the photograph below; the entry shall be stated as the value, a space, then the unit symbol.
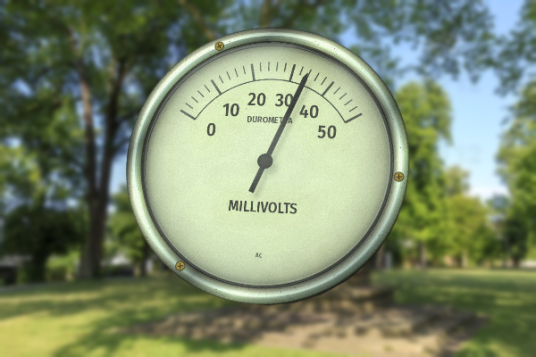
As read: 34 mV
